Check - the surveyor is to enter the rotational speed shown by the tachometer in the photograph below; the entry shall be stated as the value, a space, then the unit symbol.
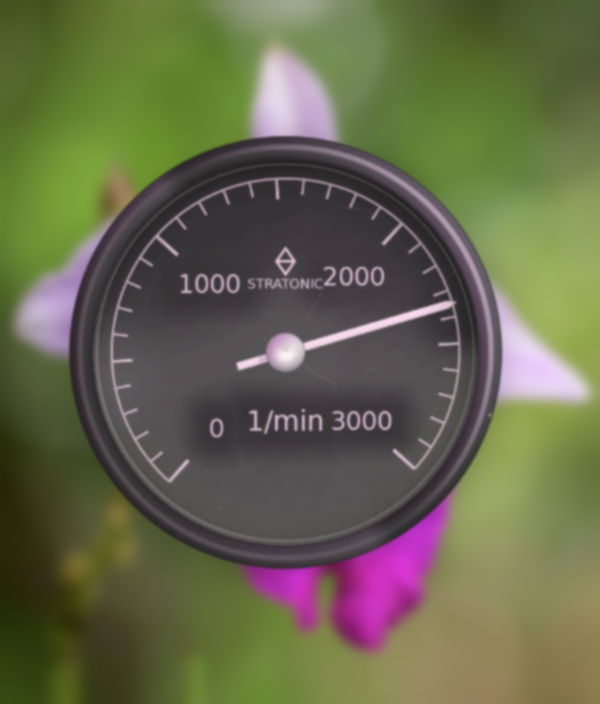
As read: 2350 rpm
